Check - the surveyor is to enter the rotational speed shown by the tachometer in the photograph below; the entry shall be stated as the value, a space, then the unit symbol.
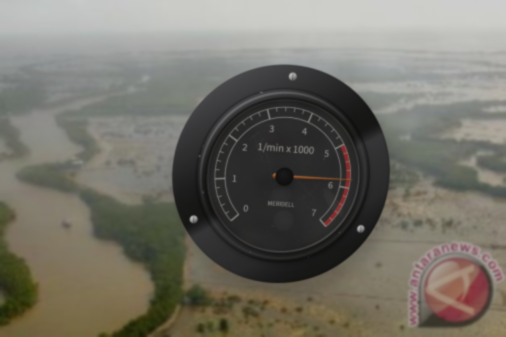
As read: 5800 rpm
